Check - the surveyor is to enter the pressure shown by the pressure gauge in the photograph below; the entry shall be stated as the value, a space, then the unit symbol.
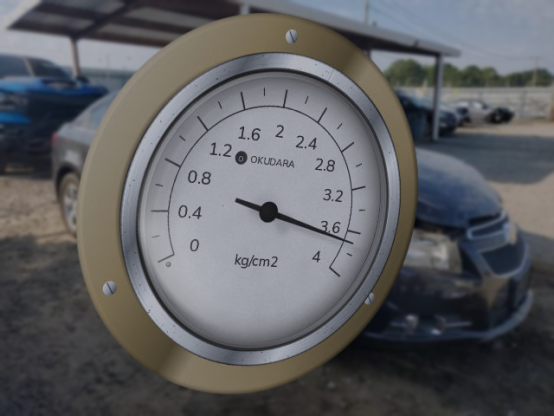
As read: 3.7 kg/cm²
